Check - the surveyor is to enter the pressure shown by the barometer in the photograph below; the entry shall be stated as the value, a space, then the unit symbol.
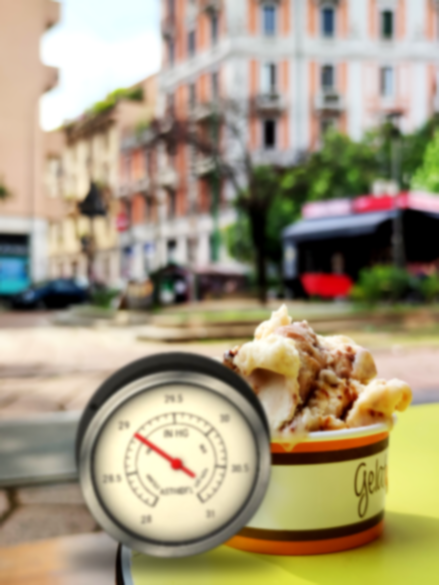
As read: 29 inHg
